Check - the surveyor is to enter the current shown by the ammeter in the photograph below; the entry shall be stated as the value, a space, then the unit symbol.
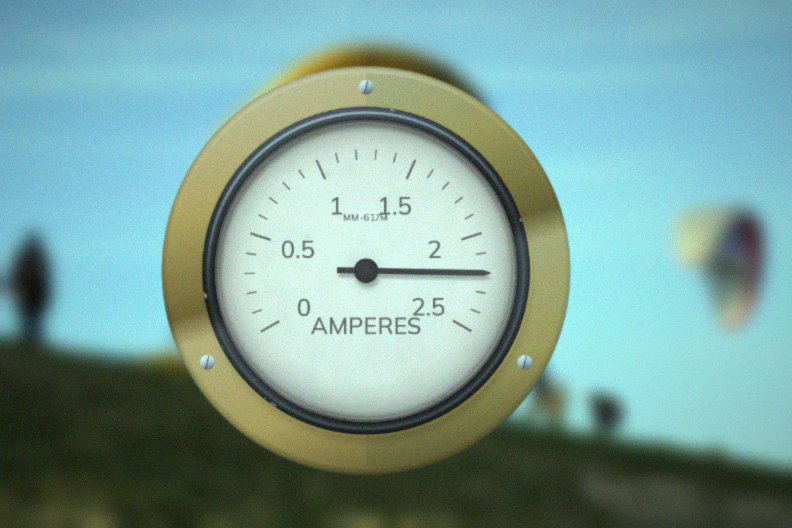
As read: 2.2 A
